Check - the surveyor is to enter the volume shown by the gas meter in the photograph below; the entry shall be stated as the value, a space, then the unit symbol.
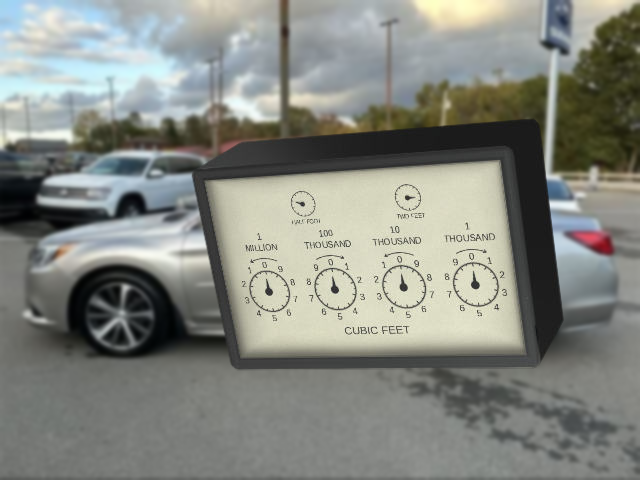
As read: 0 ft³
